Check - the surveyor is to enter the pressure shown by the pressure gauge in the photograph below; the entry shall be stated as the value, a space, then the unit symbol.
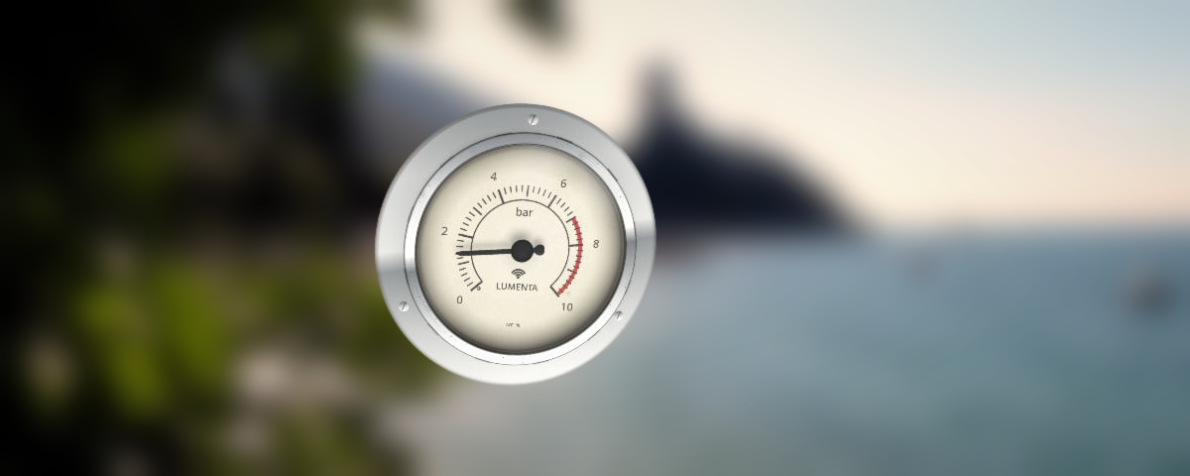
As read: 1.4 bar
